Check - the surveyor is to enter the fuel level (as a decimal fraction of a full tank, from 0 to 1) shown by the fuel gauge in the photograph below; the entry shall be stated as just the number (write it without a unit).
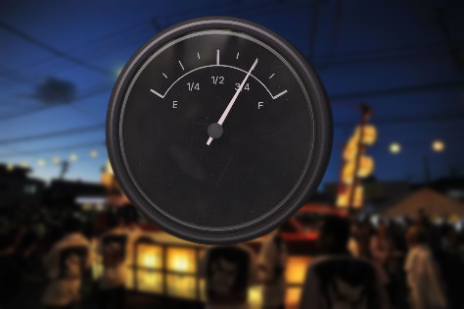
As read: 0.75
